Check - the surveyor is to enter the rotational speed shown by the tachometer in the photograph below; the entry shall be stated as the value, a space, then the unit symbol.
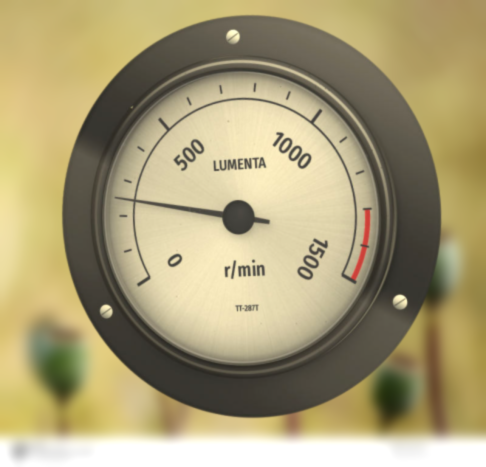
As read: 250 rpm
